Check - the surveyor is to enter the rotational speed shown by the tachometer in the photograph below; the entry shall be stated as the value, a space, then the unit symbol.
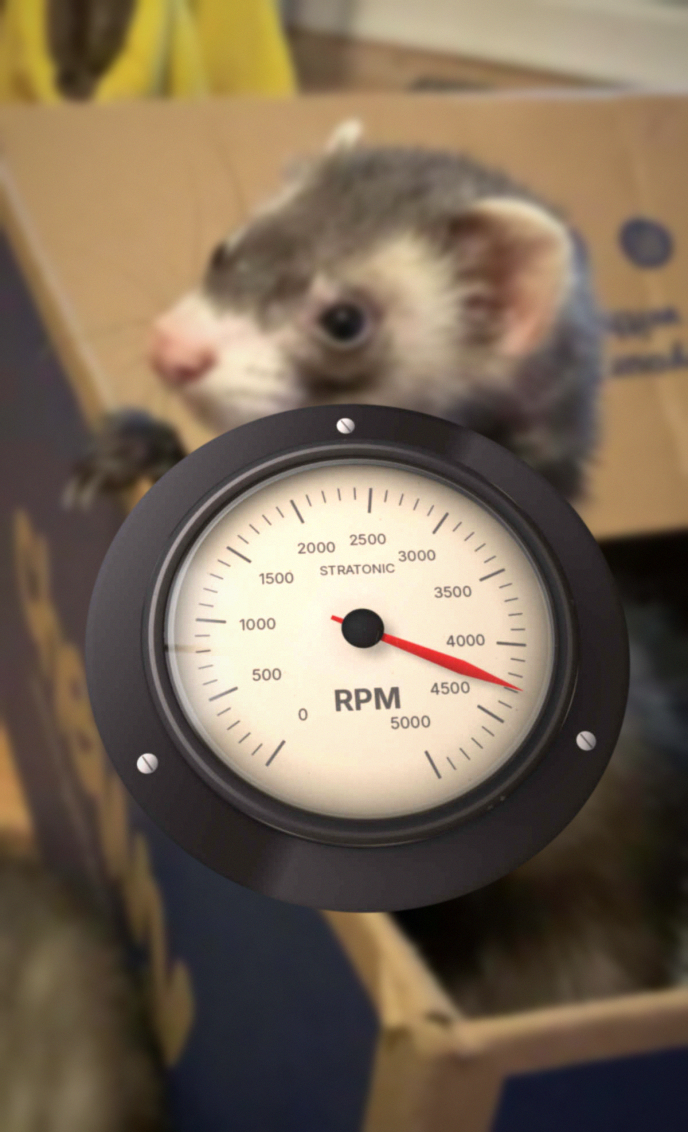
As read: 4300 rpm
